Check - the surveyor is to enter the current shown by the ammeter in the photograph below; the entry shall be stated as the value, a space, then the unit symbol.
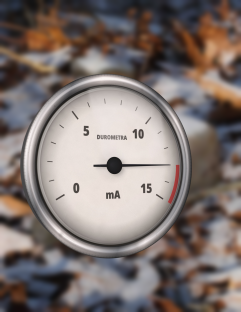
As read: 13 mA
